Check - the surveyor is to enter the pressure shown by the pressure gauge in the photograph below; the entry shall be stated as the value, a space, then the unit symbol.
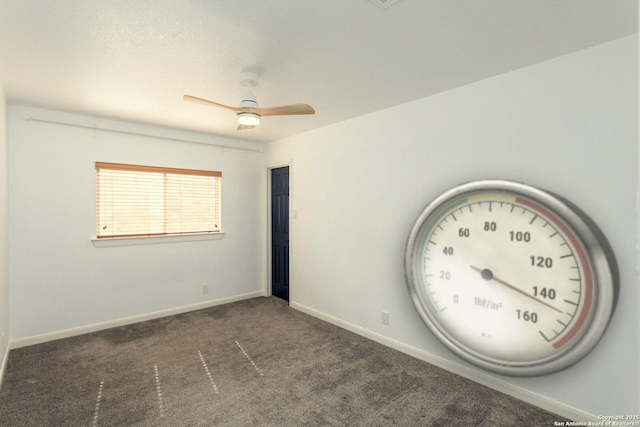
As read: 145 psi
